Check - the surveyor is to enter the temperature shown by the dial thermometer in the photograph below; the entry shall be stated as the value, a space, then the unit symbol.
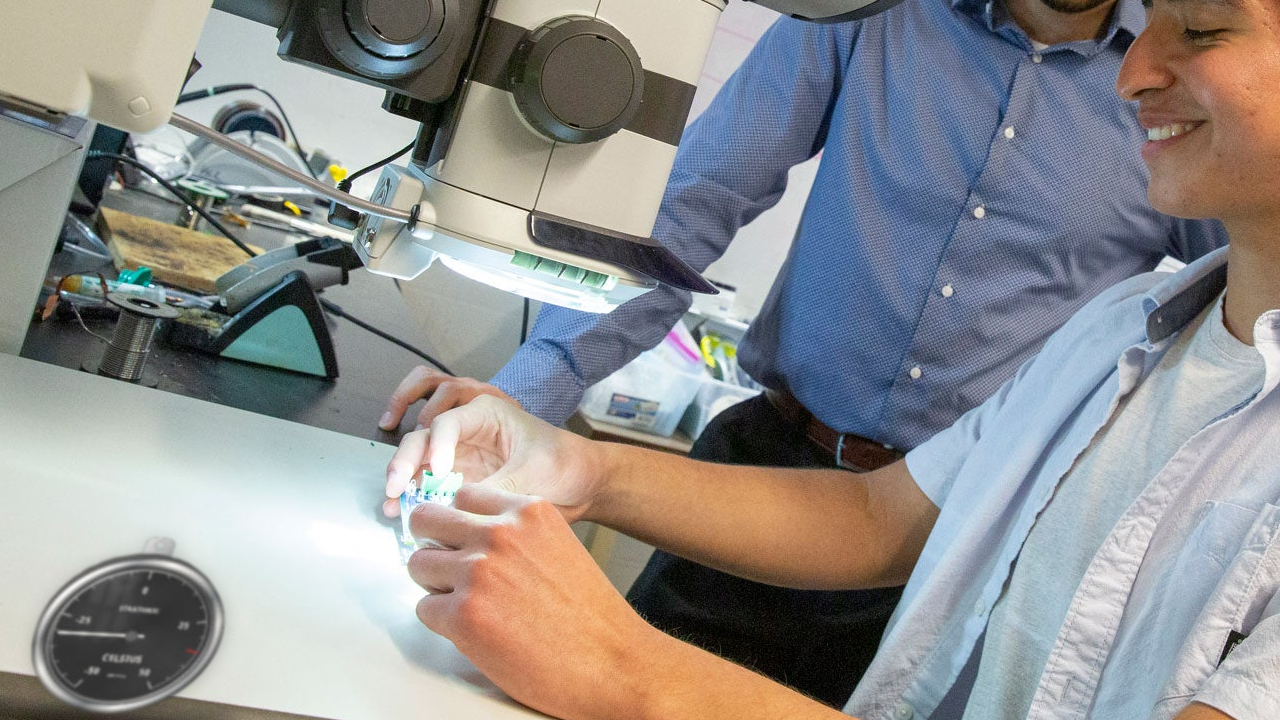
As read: -30 °C
